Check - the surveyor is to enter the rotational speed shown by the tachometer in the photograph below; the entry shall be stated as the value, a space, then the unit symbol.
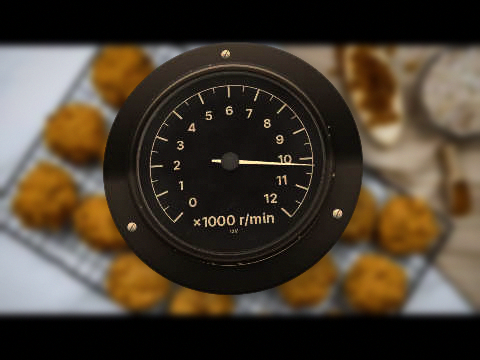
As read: 10250 rpm
